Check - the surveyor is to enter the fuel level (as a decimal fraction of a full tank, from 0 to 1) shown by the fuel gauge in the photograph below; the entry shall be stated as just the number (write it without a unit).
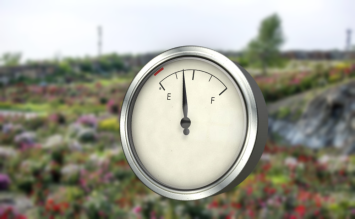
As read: 0.375
